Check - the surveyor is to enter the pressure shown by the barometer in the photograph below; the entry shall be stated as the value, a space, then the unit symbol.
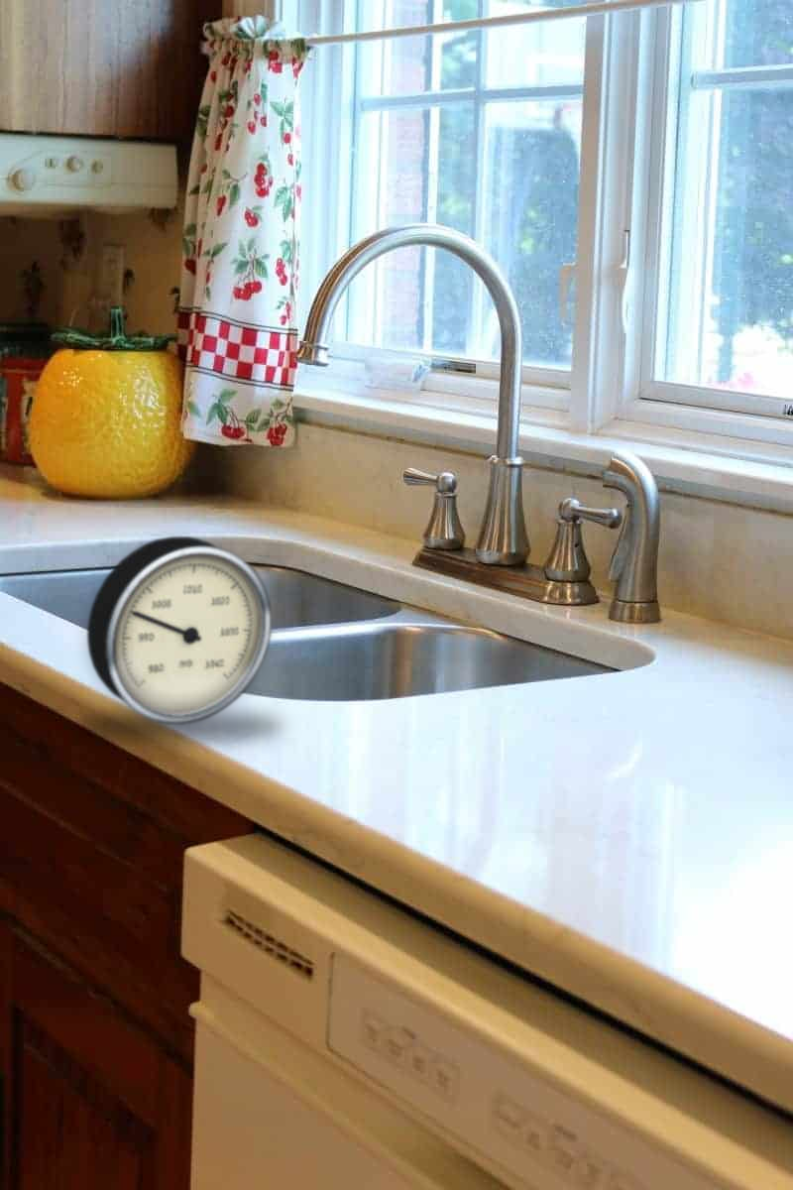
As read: 995 mbar
